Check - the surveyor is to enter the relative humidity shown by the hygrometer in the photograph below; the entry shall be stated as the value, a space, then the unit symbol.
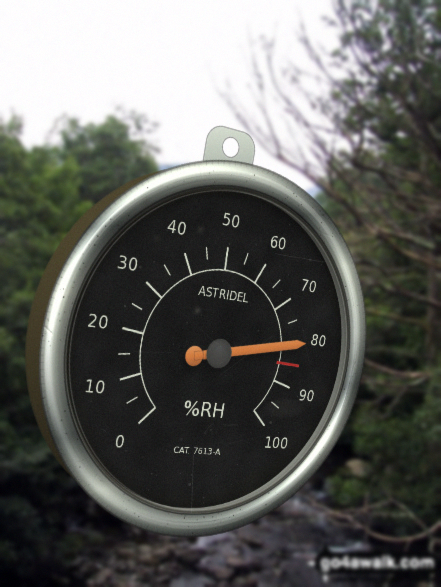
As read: 80 %
